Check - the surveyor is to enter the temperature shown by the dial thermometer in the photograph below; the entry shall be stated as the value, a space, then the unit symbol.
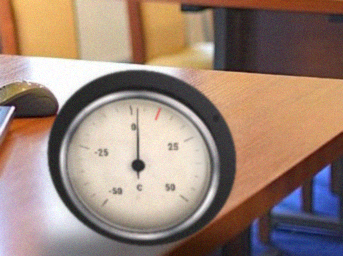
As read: 2.5 °C
